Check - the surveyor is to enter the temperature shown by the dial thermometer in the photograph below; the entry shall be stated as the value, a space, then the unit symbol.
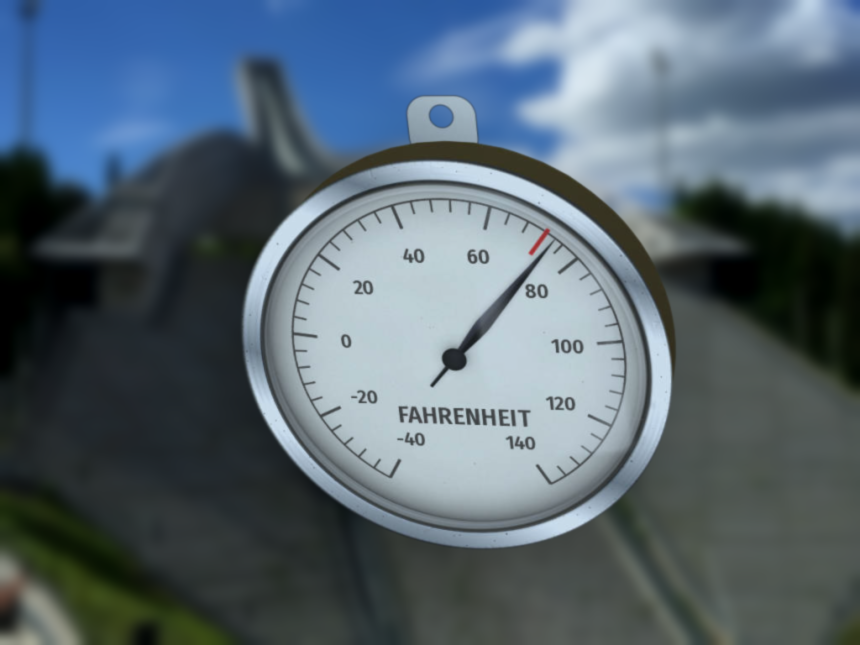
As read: 74 °F
